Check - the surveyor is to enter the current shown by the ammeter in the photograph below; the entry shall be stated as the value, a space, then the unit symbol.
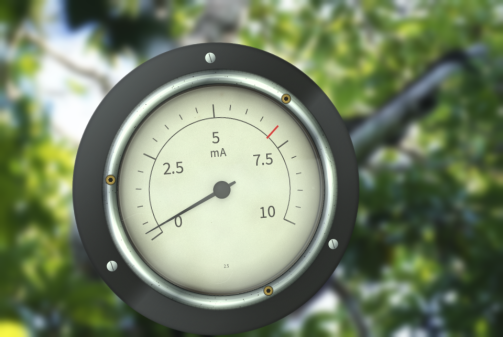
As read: 0.25 mA
